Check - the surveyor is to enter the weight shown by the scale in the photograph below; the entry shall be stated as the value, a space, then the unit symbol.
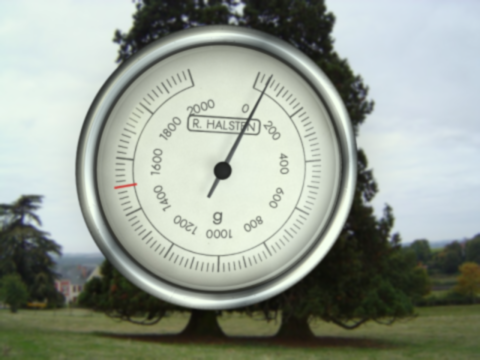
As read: 40 g
